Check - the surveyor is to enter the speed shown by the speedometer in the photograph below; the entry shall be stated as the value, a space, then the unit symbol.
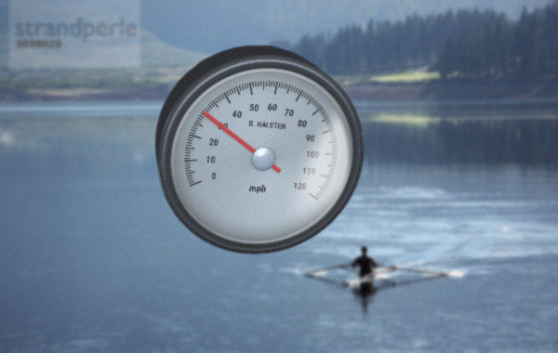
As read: 30 mph
